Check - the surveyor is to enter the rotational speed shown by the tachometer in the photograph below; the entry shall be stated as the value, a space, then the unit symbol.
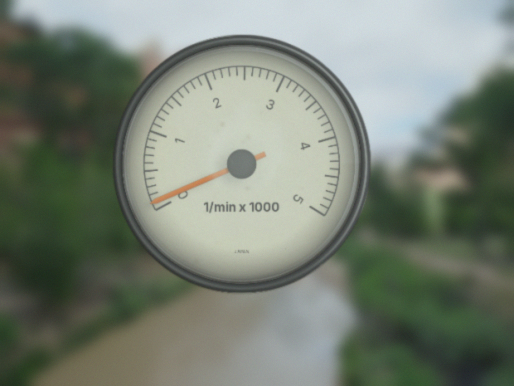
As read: 100 rpm
